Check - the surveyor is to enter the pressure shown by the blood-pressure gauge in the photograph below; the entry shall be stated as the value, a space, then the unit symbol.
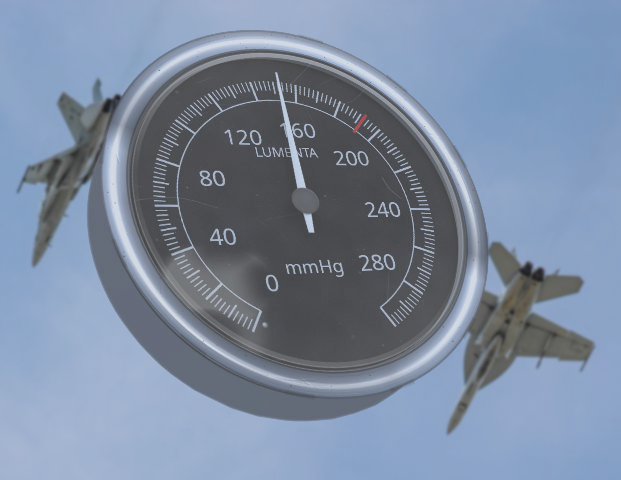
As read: 150 mmHg
